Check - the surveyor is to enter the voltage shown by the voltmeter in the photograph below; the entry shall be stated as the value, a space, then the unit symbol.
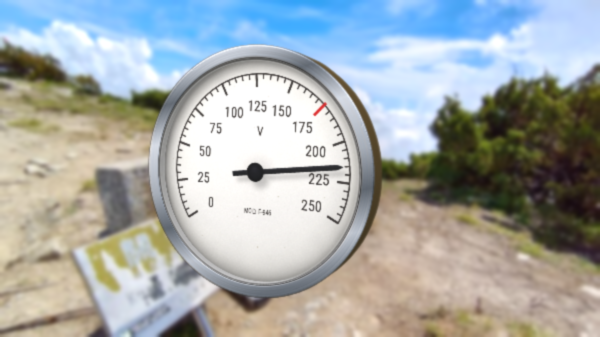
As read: 215 V
